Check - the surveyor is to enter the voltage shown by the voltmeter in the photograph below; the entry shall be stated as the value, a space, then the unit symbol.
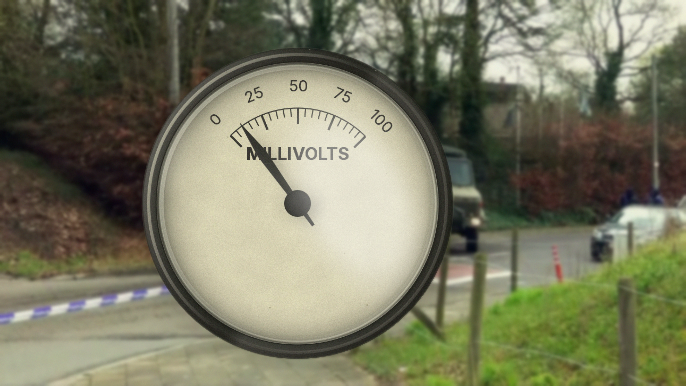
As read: 10 mV
